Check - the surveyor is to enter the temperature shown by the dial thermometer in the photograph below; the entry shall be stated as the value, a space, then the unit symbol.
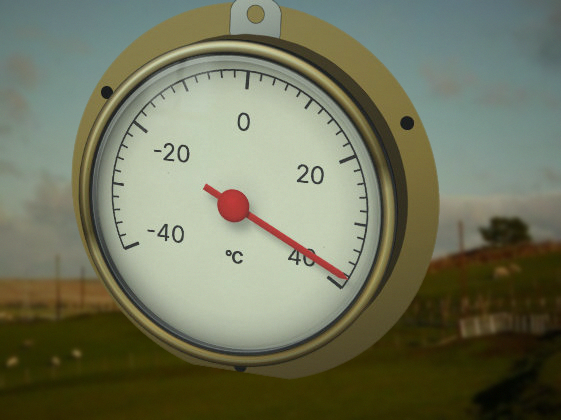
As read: 38 °C
